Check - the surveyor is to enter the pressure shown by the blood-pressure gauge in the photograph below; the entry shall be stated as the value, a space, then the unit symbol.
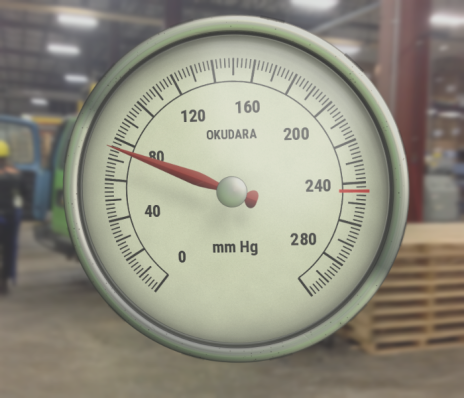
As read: 76 mmHg
